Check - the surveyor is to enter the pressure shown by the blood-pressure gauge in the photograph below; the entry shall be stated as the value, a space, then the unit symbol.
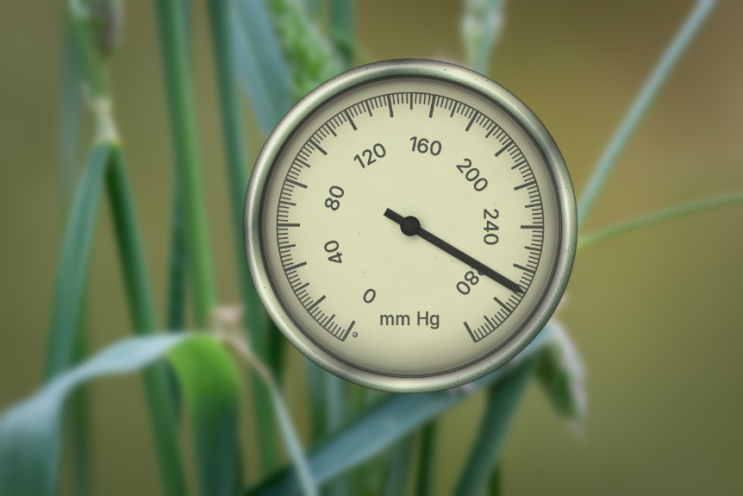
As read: 270 mmHg
